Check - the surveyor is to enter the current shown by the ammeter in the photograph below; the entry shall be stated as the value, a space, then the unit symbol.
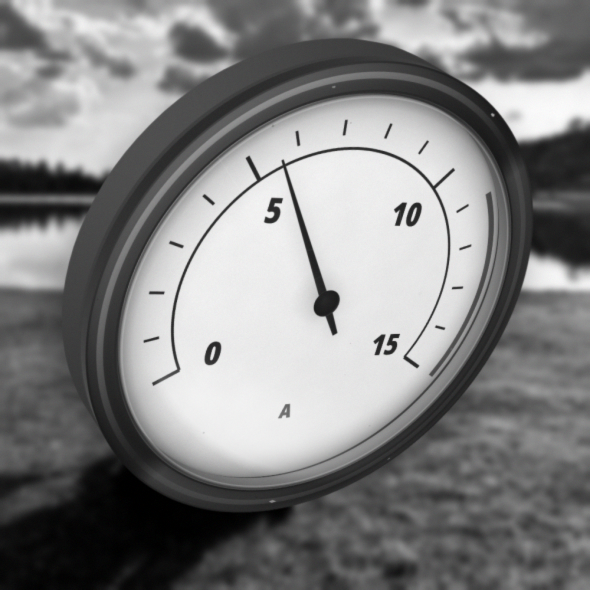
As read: 5.5 A
